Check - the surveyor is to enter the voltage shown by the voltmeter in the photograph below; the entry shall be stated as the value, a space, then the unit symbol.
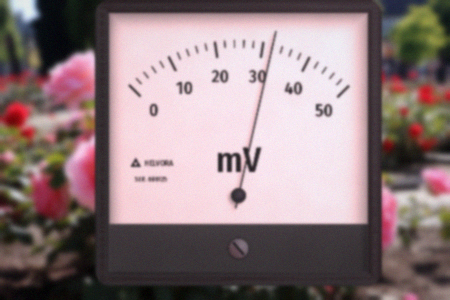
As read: 32 mV
